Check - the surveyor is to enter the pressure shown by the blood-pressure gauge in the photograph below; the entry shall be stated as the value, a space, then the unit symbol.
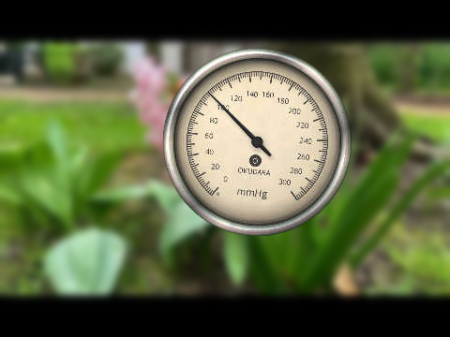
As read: 100 mmHg
